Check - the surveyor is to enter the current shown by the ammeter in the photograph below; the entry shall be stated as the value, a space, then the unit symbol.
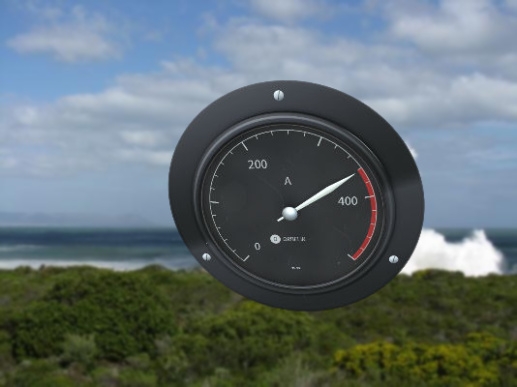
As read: 360 A
